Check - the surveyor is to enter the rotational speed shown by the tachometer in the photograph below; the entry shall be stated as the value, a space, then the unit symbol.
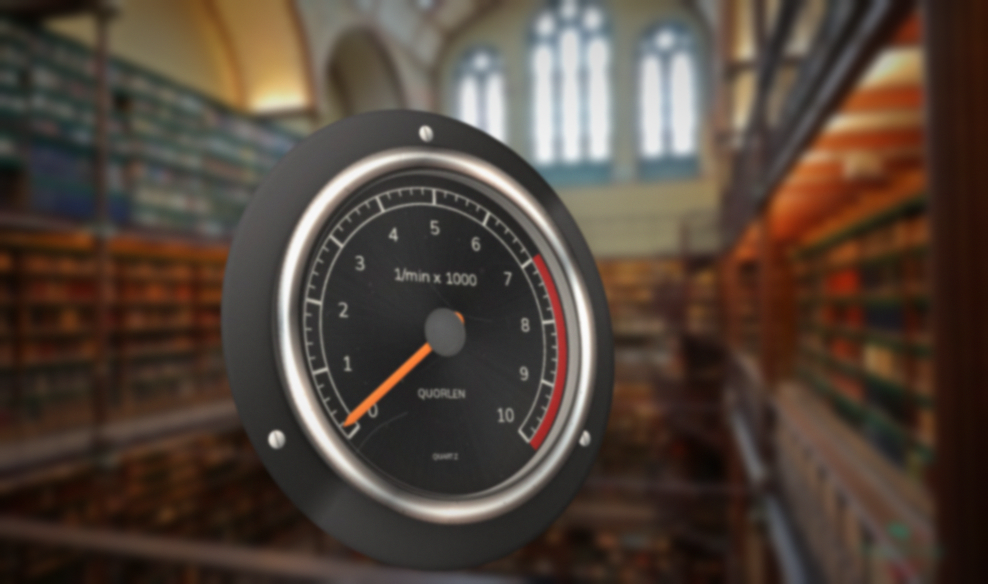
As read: 200 rpm
